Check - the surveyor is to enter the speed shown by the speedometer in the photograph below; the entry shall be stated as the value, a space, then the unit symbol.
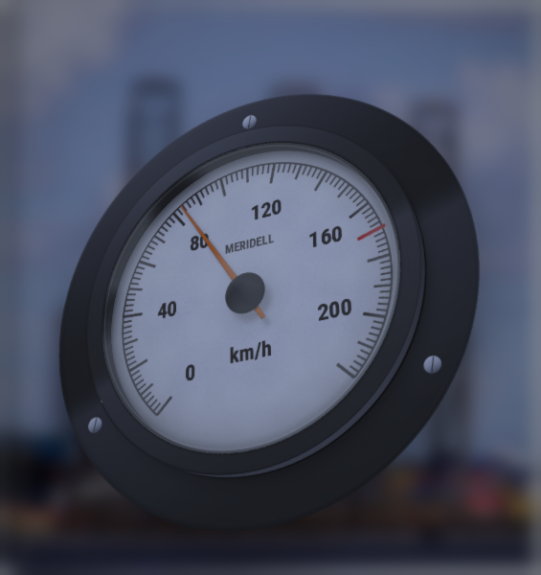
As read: 84 km/h
